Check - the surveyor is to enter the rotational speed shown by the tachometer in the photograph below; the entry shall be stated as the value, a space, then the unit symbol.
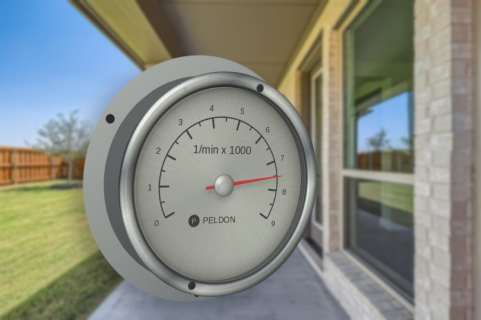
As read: 7500 rpm
